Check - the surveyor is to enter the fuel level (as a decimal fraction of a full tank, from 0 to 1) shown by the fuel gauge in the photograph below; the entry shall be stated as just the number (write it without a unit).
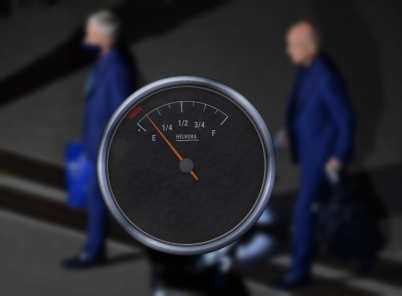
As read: 0.125
